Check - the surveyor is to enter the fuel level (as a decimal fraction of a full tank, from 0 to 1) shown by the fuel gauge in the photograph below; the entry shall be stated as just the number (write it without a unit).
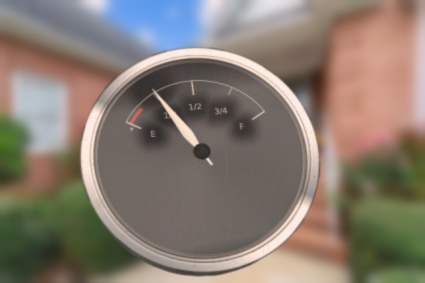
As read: 0.25
